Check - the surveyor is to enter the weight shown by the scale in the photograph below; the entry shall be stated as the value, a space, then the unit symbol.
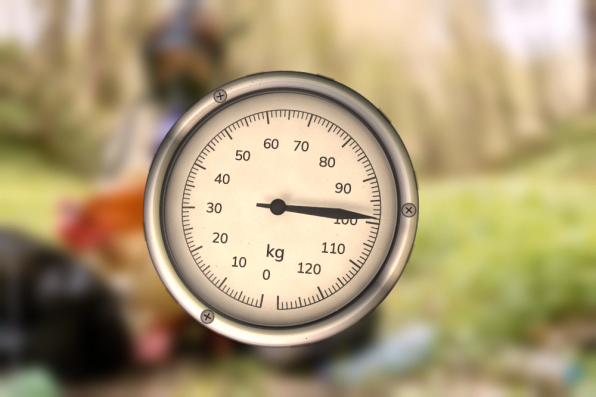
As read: 99 kg
